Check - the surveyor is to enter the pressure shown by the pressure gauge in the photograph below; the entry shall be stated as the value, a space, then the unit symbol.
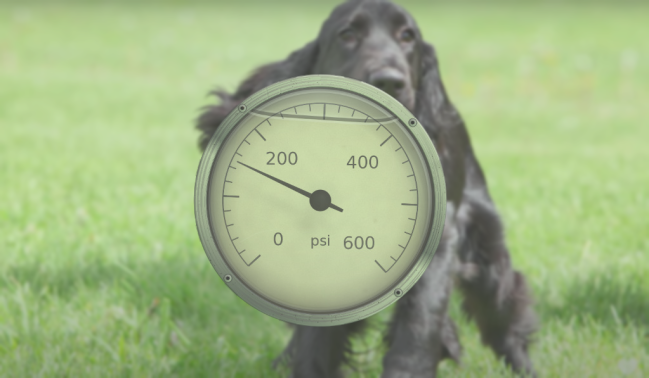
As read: 150 psi
